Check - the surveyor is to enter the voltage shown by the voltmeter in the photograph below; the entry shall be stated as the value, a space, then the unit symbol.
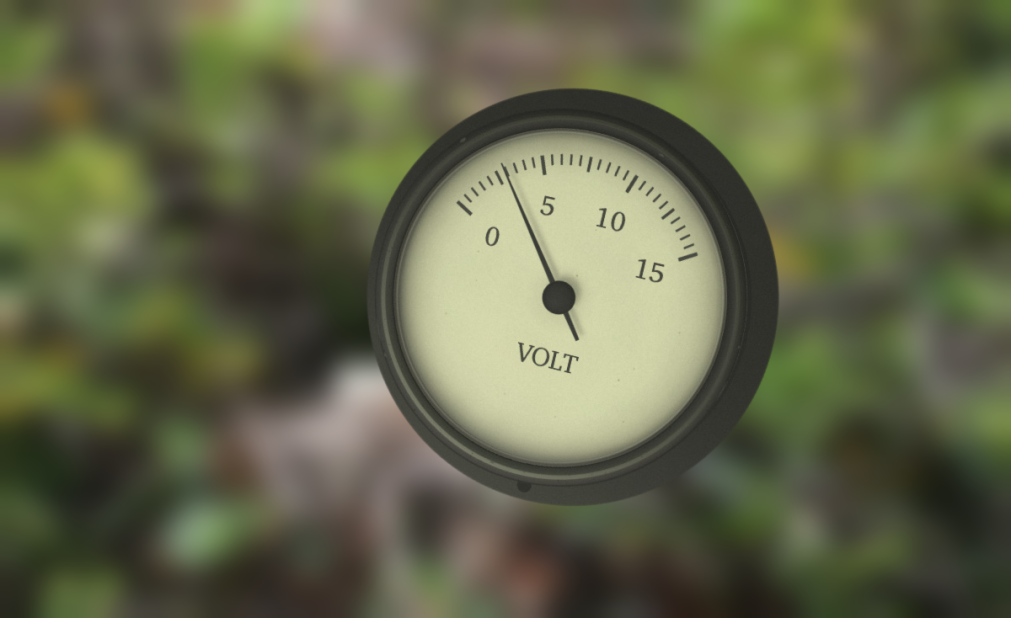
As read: 3 V
